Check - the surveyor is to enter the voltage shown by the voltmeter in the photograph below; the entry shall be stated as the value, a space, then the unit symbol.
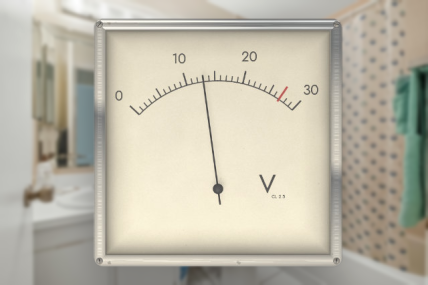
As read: 13 V
